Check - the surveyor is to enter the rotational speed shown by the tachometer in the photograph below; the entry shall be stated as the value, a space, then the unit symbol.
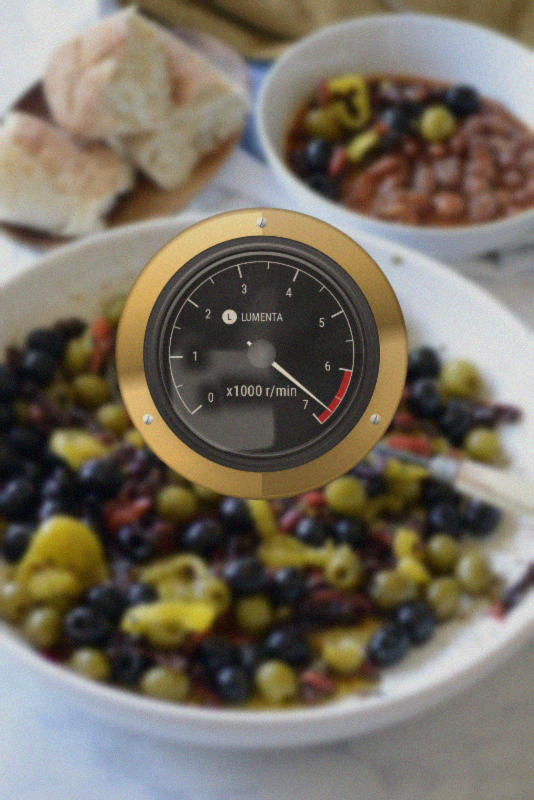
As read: 6750 rpm
